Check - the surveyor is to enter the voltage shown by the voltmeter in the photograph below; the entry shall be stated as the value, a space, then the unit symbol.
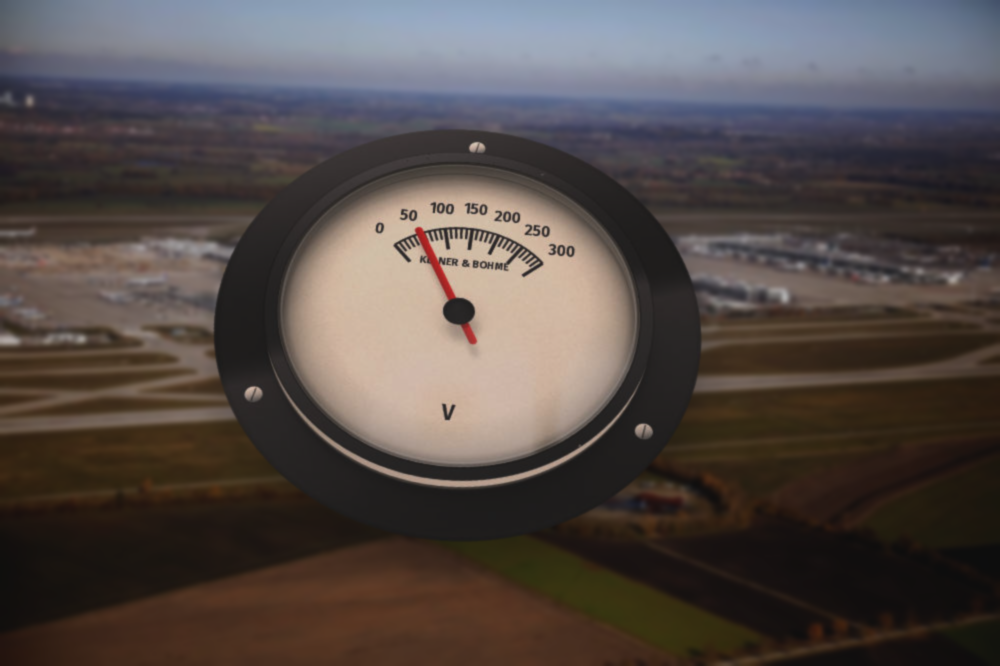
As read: 50 V
